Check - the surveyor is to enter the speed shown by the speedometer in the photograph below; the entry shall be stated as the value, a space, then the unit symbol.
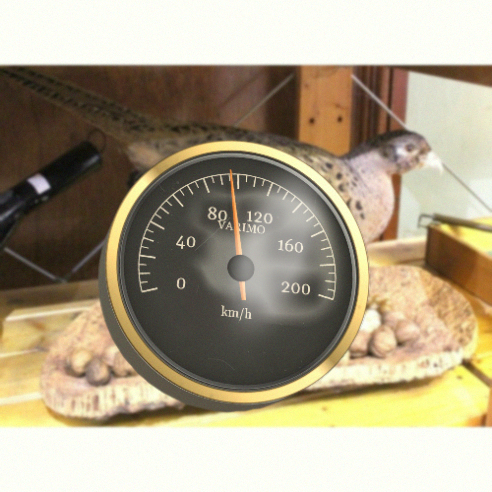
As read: 95 km/h
